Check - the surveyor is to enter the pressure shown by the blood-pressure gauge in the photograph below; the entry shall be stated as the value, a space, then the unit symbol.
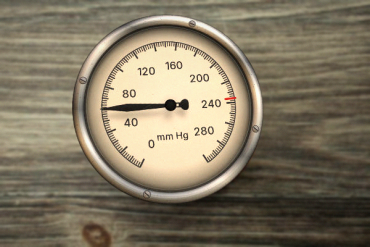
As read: 60 mmHg
